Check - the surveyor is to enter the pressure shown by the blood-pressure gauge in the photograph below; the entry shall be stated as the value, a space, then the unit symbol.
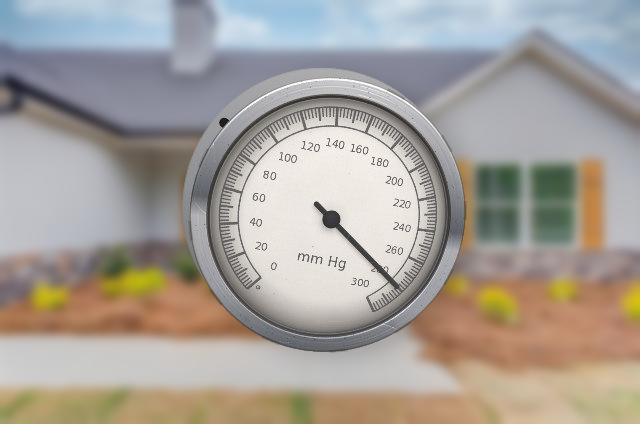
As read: 280 mmHg
